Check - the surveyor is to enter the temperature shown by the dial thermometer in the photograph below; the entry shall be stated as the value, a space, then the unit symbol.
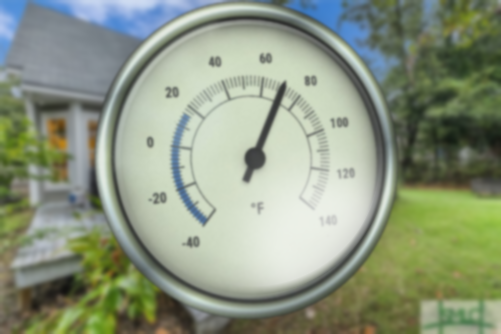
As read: 70 °F
